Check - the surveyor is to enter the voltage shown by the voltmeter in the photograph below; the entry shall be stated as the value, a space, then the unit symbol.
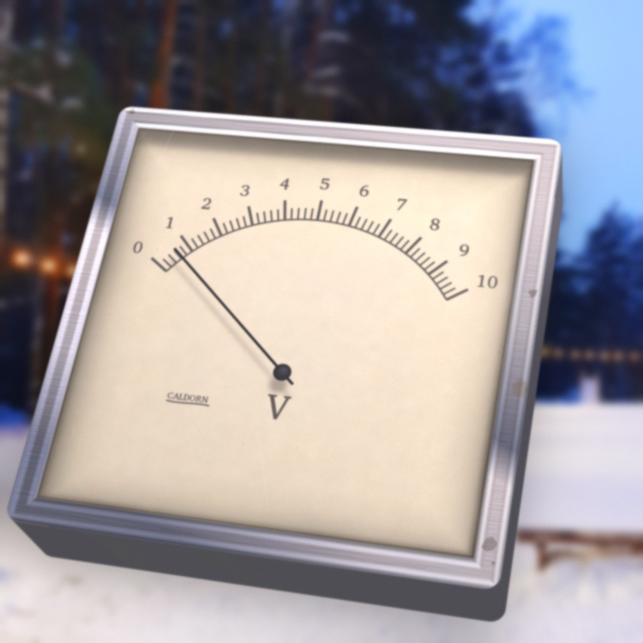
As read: 0.6 V
